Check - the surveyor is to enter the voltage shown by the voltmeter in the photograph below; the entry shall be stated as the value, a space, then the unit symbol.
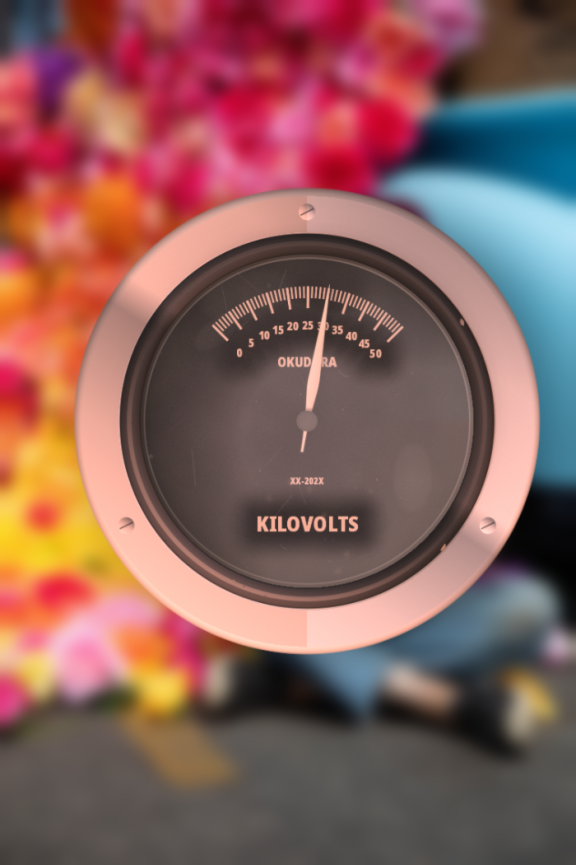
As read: 30 kV
